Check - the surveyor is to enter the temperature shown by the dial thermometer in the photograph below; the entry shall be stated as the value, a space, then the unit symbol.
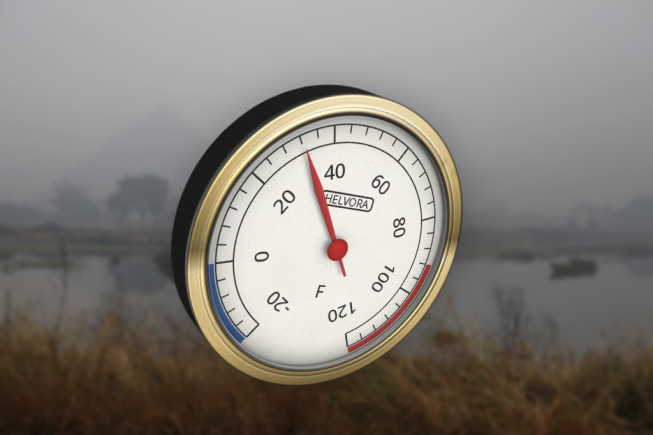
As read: 32 °F
